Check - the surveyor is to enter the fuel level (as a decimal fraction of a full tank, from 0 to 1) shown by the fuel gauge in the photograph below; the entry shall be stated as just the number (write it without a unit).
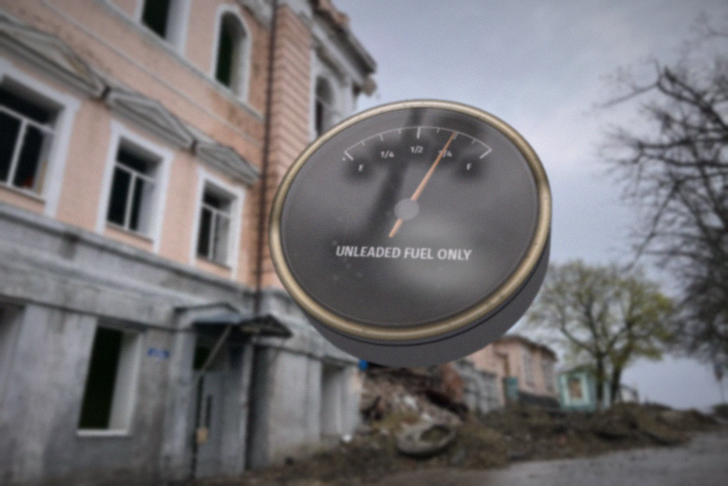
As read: 0.75
